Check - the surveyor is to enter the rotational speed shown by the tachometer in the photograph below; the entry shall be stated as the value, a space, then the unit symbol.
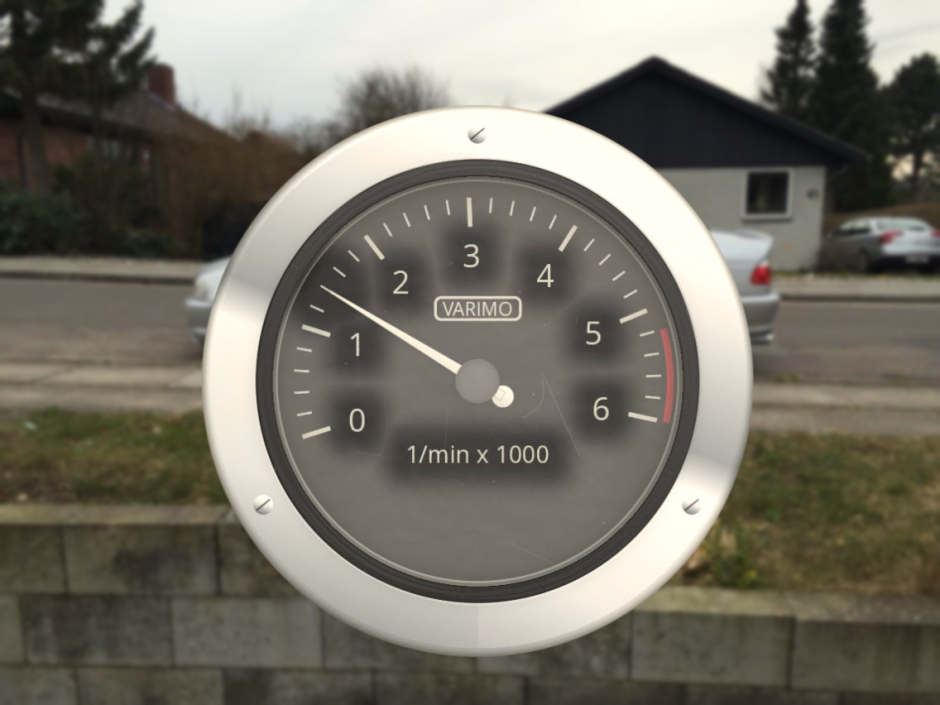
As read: 1400 rpm
